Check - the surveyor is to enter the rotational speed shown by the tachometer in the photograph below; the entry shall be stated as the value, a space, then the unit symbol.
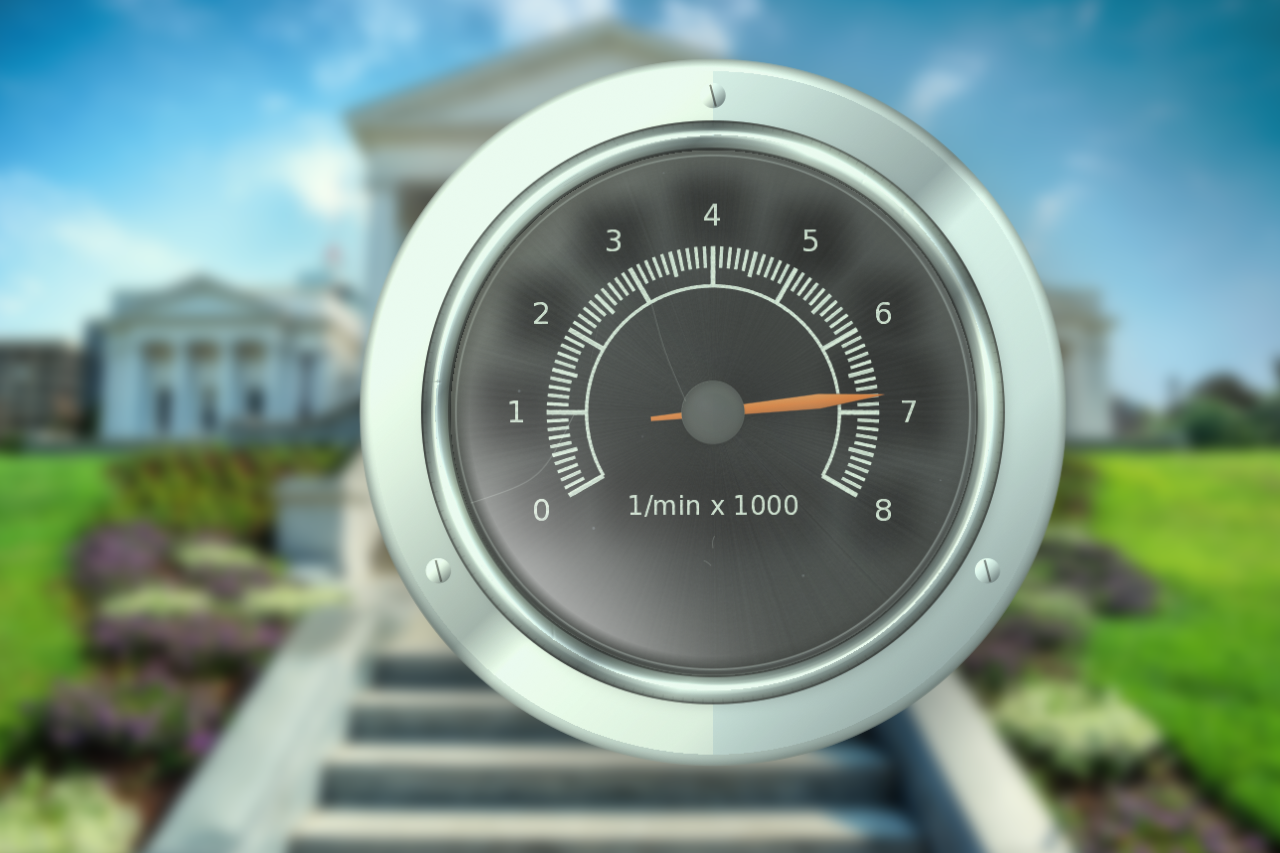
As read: 6800 rpm
